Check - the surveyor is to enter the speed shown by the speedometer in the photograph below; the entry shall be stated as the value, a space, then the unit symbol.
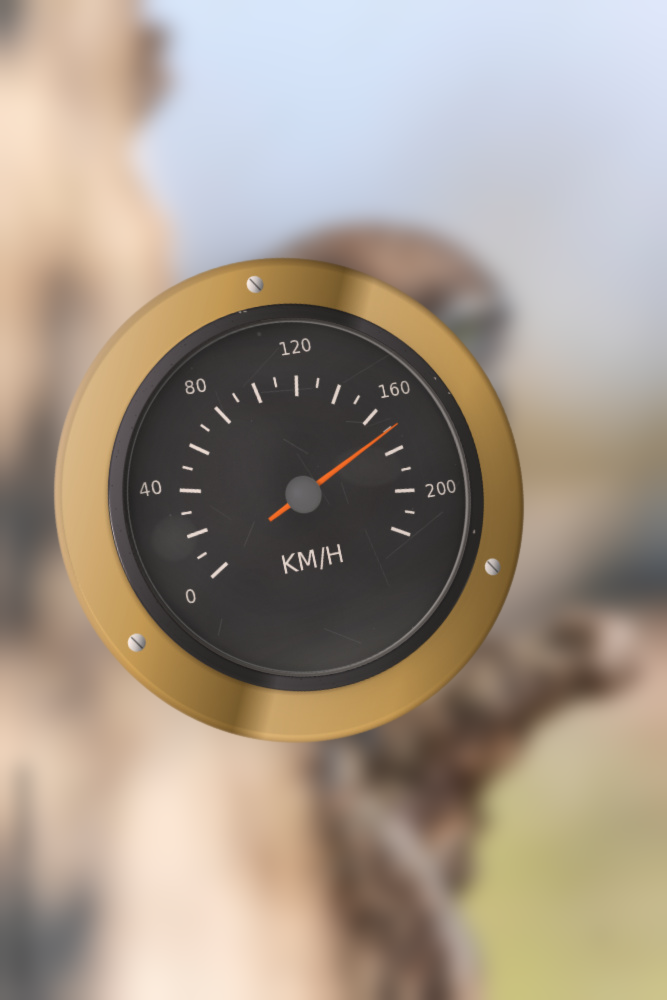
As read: 170 km/h
